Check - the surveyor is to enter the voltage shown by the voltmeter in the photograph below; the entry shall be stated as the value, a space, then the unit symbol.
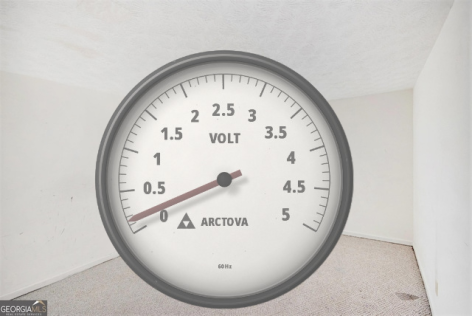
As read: 0.15 V
